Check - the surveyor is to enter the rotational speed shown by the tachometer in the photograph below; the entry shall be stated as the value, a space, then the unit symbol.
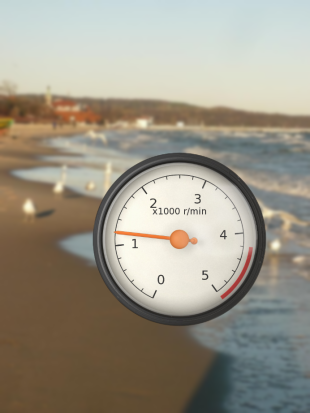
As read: 1200 rpm
